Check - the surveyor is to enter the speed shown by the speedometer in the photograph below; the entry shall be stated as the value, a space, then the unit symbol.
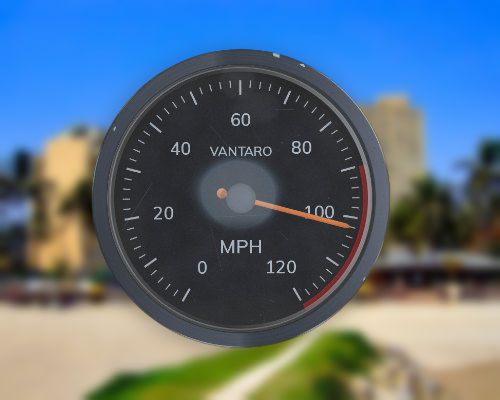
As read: 102 mph
